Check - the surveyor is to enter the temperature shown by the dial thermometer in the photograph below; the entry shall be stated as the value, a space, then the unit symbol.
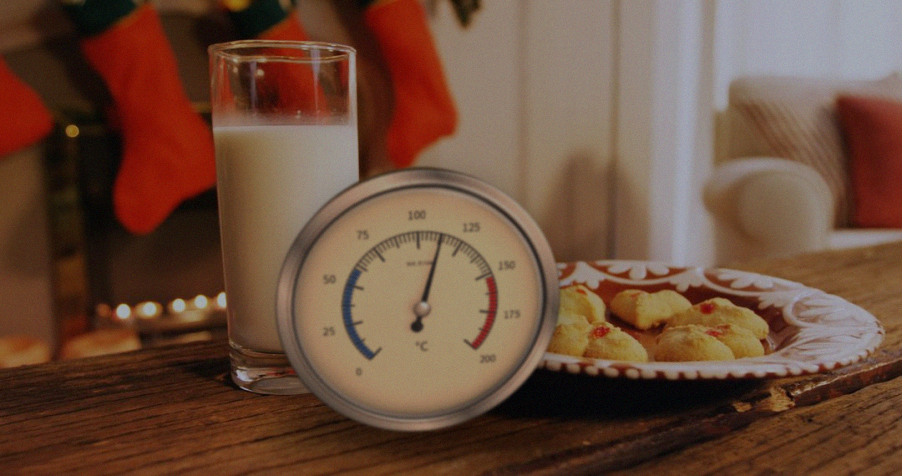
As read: 112.5 °C
